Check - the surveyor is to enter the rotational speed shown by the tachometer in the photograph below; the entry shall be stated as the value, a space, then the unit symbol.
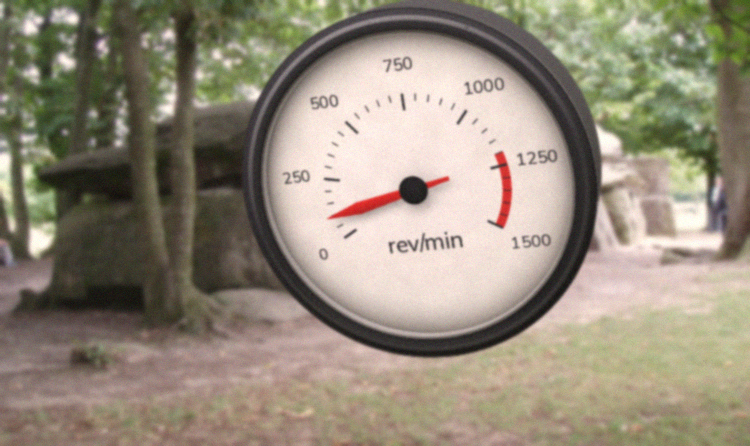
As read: 100 rpm
